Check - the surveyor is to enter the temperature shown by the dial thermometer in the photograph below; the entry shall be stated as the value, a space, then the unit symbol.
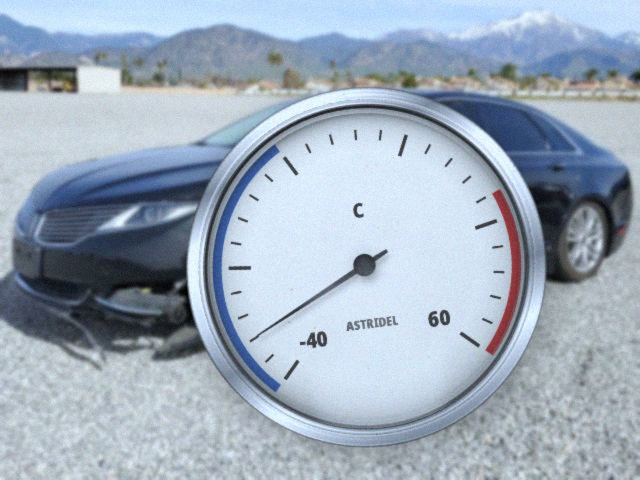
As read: -32 °C
